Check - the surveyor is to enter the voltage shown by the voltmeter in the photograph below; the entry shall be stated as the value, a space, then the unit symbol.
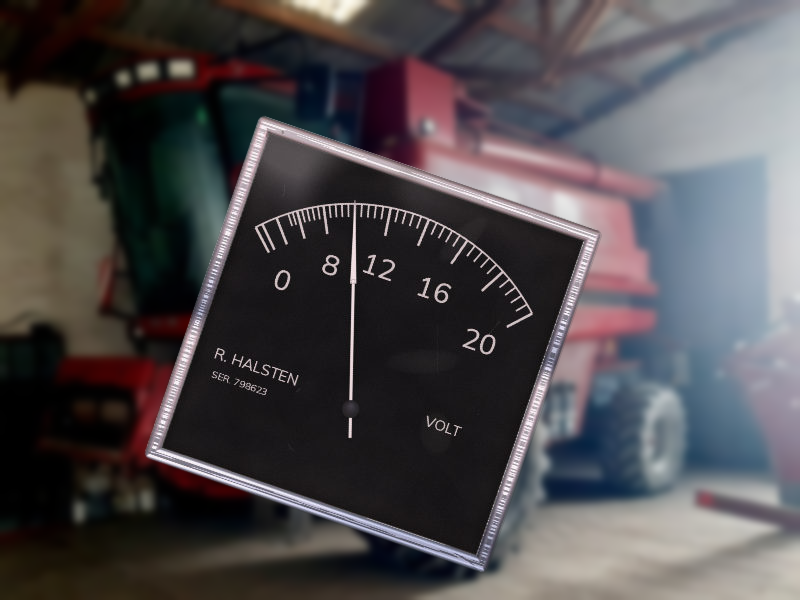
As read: 10 V
